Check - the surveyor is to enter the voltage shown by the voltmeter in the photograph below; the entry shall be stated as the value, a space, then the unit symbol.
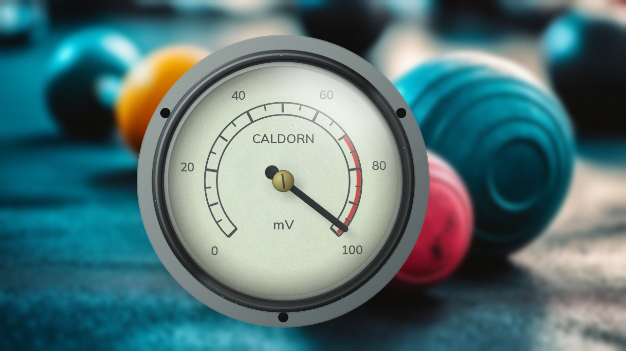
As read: 97.5 mV
